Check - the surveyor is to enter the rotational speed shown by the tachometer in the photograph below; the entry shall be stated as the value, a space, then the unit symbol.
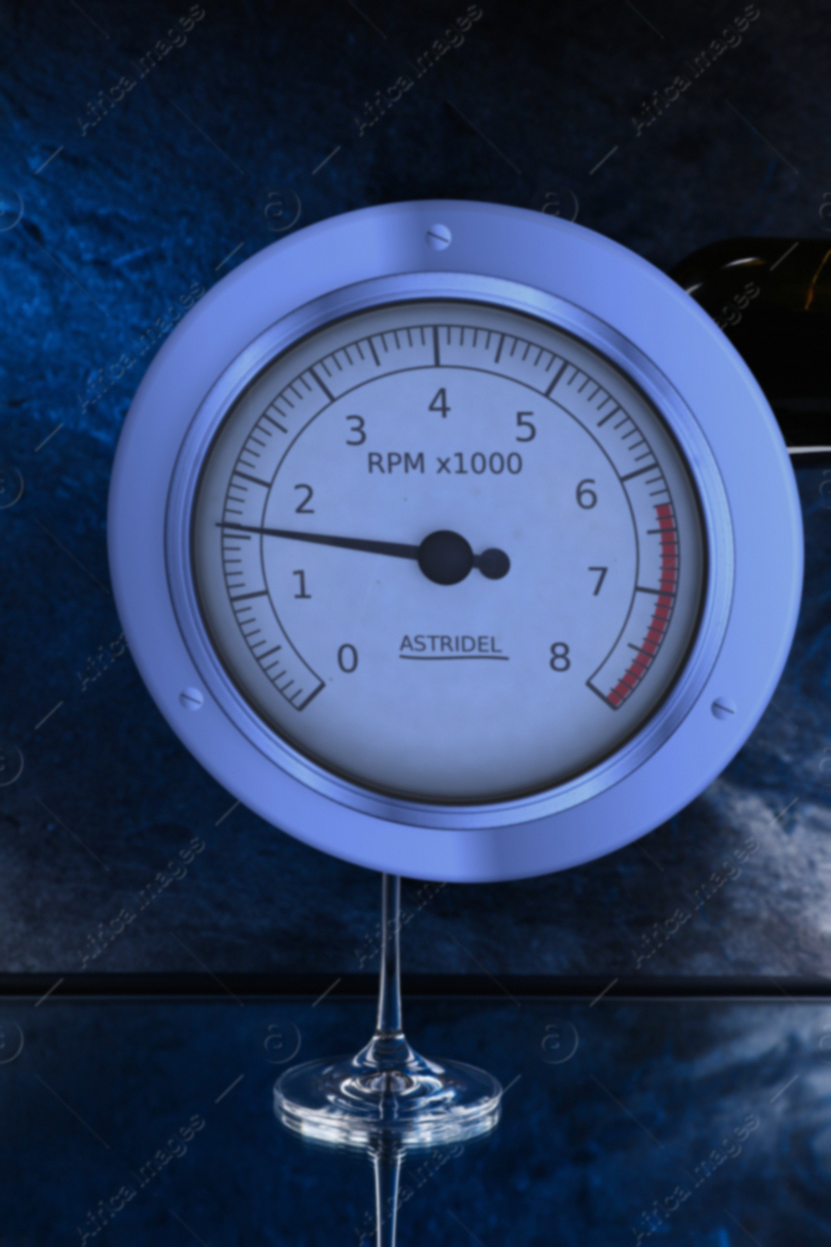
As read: 1600 rpm
